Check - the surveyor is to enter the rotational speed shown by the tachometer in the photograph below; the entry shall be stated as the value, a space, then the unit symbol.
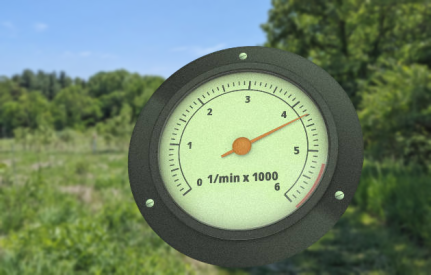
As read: 4300 rpm
